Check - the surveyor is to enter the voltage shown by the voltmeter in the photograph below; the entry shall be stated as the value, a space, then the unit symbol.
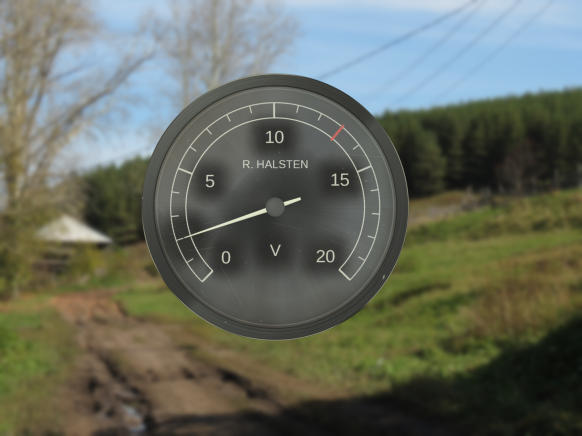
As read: 2 V
